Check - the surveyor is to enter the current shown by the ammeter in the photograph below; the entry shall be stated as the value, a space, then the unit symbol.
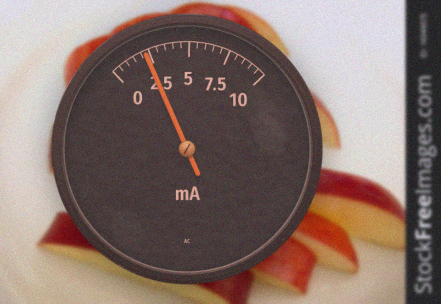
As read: 2.25 mA
